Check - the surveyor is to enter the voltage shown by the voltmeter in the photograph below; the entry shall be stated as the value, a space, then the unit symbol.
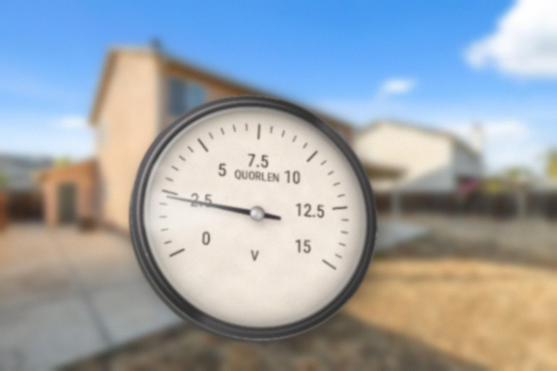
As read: 2.25 V
